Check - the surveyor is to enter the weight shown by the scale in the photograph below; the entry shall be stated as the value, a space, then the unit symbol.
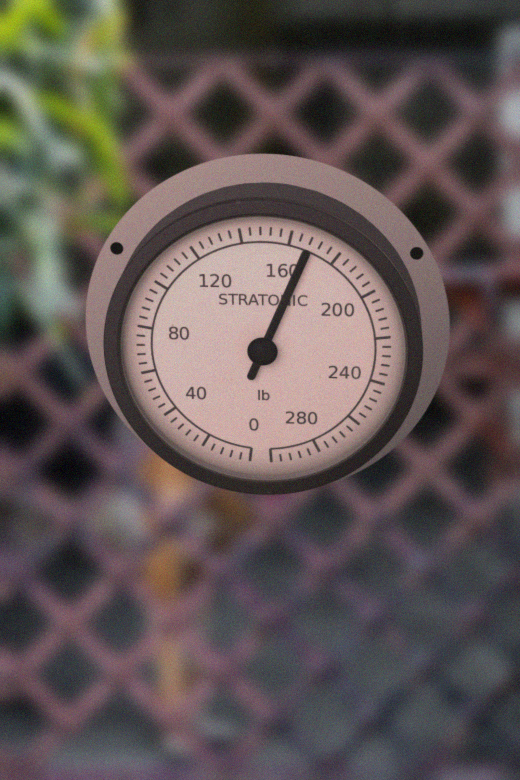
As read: 168 lb
